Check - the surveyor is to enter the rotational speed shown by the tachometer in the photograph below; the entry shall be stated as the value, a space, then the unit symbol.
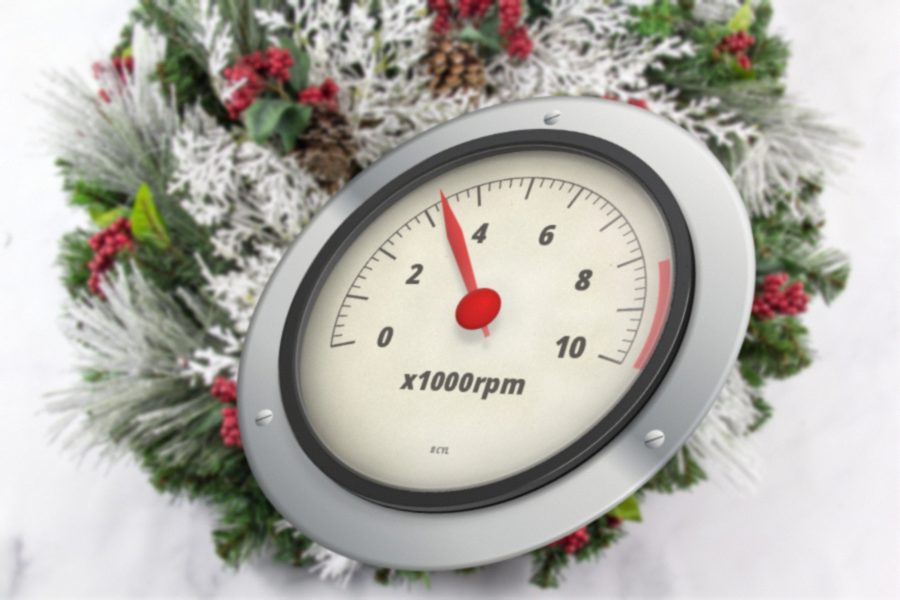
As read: 3400 rpm
